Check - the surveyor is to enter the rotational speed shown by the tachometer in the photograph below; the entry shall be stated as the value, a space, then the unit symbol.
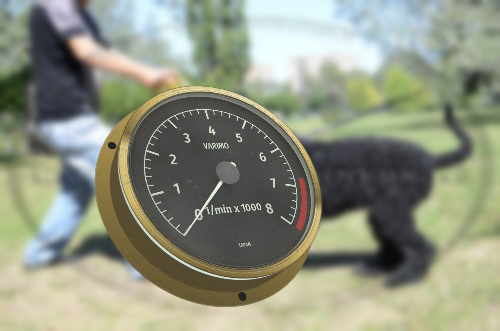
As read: 0 rpm
